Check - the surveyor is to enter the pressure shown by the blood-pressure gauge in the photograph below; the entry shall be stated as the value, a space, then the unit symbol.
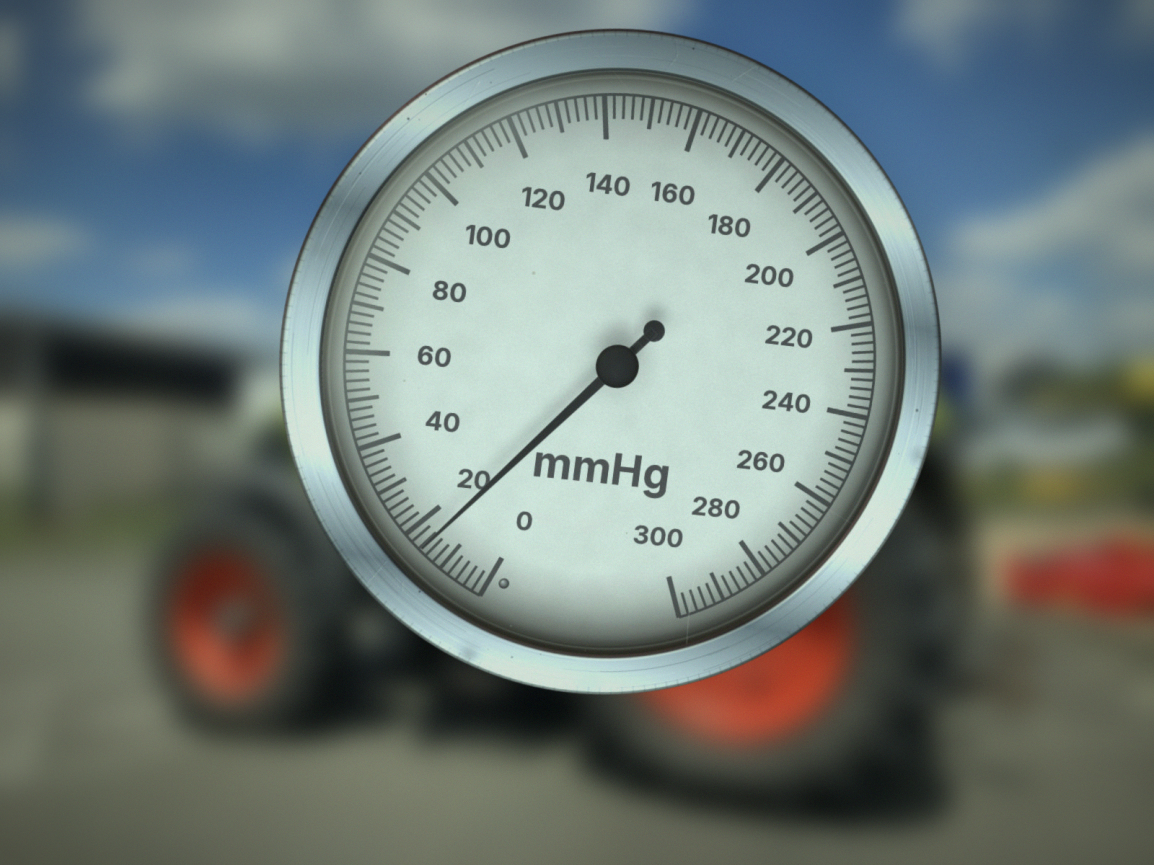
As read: 16 mmHg
